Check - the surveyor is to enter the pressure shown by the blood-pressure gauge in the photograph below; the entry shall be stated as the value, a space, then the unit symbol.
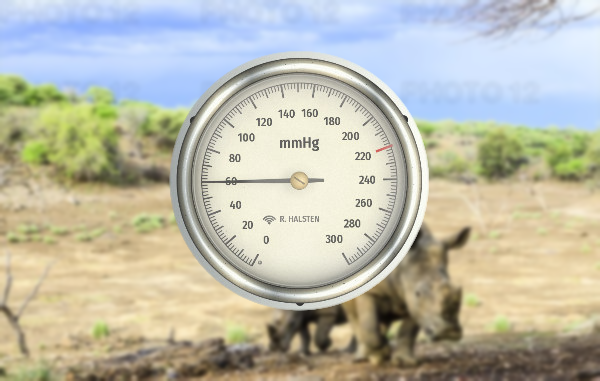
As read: 60 mmHg
